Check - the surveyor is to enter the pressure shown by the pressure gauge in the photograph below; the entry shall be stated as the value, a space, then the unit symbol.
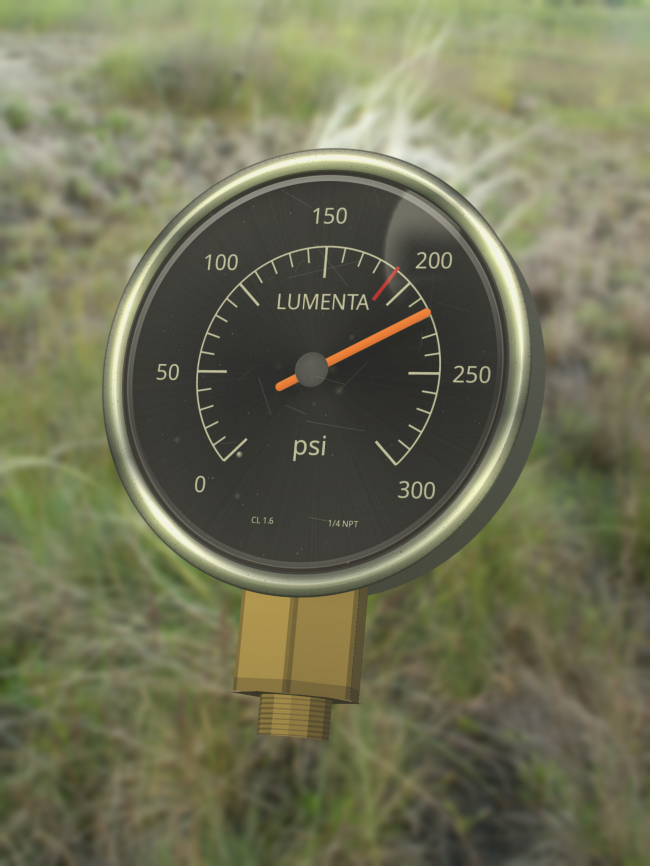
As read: 220 psi
